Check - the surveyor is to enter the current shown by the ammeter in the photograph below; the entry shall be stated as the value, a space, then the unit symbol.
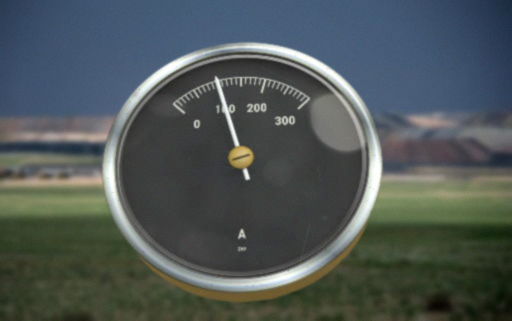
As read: 100 A
